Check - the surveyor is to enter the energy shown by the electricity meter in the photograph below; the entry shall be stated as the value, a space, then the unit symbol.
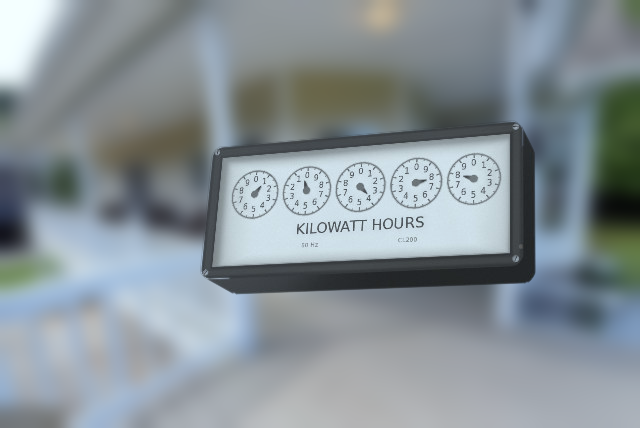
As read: 10378 kWh
